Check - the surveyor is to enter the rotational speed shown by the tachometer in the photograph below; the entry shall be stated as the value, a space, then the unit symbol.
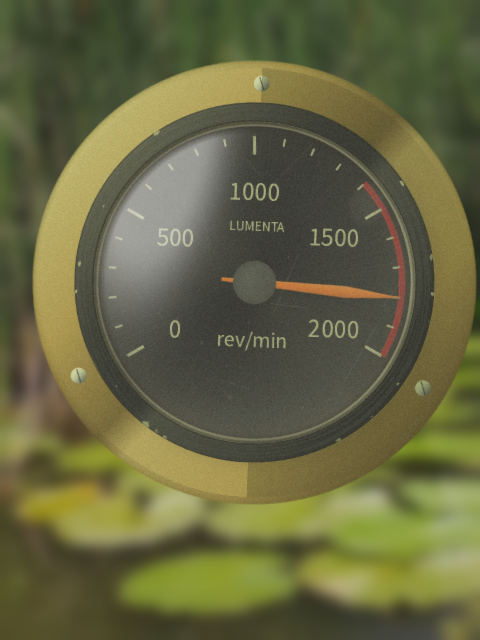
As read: 1800 rpm
